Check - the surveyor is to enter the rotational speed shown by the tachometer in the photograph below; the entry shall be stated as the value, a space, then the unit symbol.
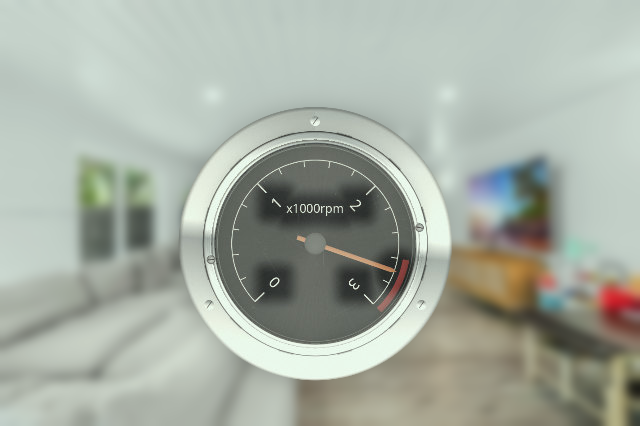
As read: 2700 rpm
